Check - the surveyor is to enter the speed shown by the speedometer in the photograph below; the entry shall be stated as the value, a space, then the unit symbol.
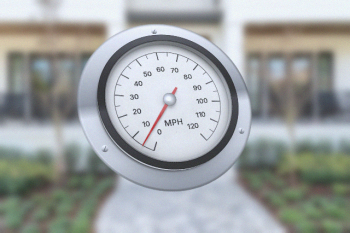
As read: 5 mph
